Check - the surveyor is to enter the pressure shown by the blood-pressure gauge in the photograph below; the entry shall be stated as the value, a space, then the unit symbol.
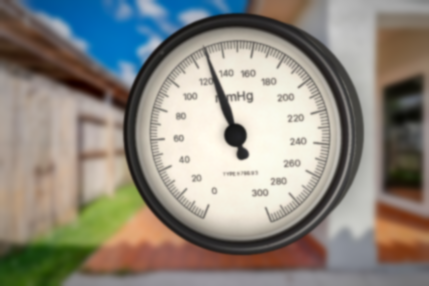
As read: 130 mmHg
